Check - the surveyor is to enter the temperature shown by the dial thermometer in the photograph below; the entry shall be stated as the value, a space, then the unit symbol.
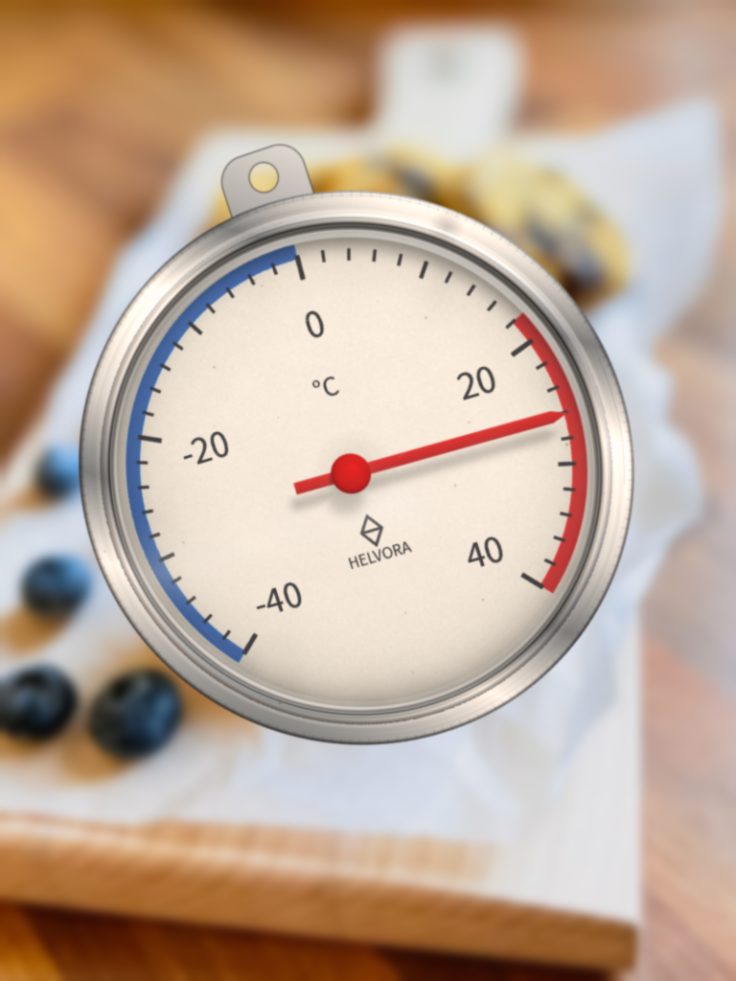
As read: 26 °C
